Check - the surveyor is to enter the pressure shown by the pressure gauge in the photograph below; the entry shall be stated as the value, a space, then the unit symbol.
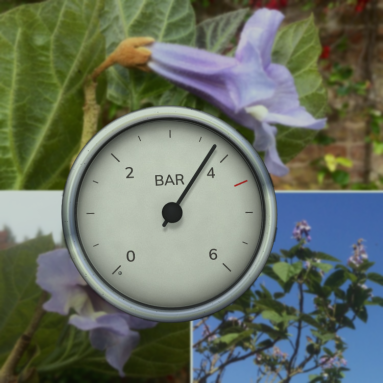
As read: 3.75 bar
